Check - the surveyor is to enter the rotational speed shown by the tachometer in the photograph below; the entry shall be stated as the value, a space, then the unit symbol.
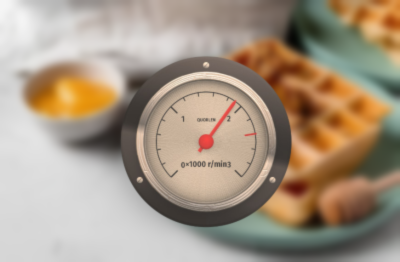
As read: 1900 rpm
